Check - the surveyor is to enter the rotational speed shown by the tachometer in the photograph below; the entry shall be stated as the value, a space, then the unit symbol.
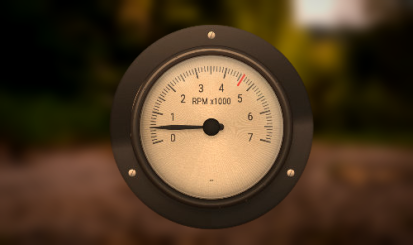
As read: 500 rpm
